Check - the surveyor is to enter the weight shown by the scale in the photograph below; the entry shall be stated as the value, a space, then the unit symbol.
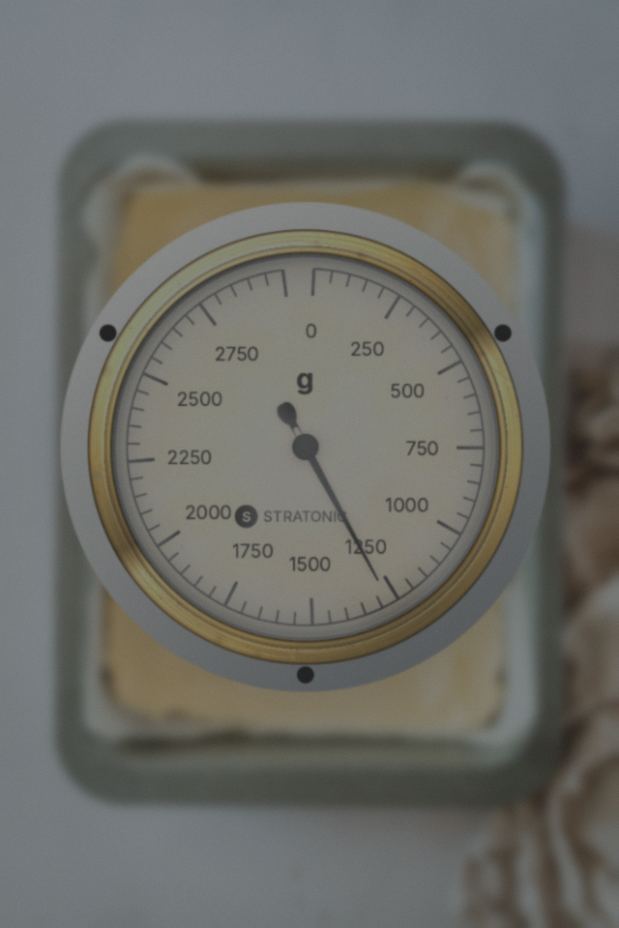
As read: 1275 g
